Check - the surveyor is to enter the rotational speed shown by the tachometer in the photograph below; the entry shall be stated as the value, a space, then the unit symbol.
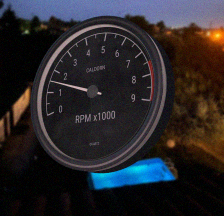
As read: 1500 rpm
